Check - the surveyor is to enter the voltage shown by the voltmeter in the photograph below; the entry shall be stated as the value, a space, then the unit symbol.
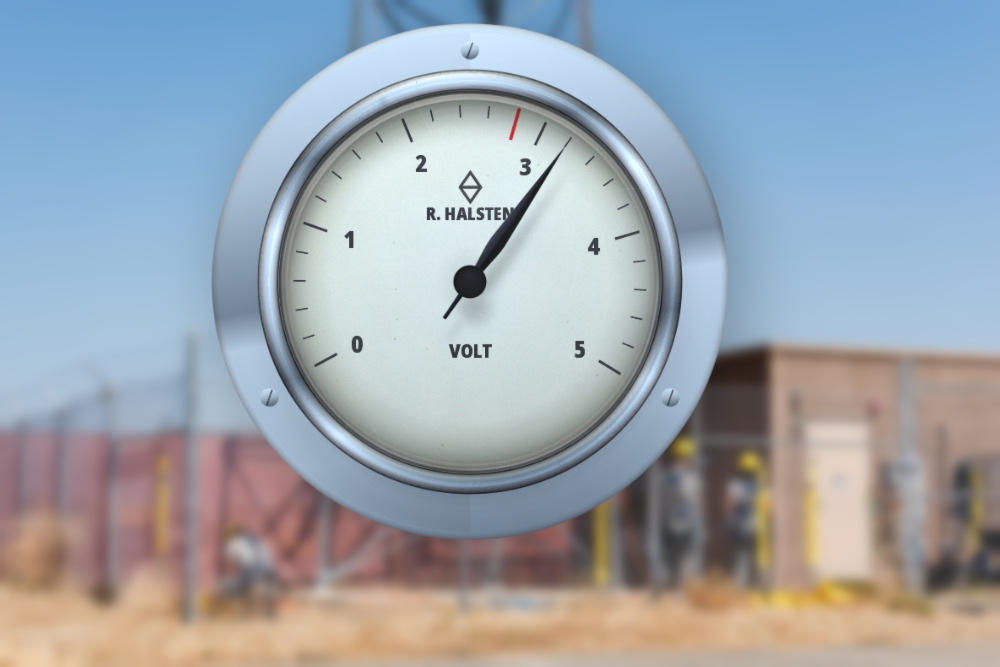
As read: 3.2 V
